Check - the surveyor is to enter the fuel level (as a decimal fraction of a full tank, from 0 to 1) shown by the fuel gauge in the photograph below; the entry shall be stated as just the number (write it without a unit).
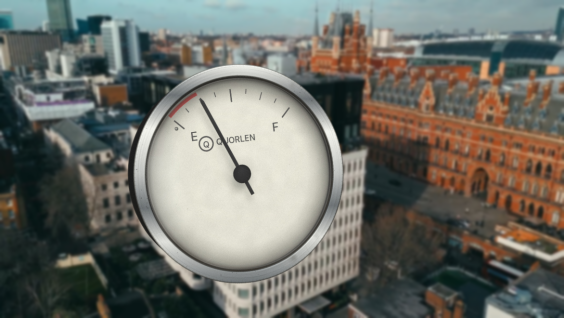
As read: 0.25
